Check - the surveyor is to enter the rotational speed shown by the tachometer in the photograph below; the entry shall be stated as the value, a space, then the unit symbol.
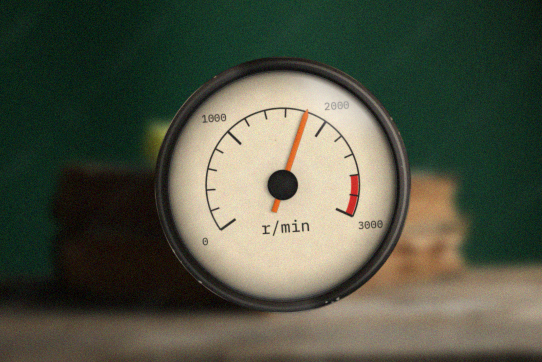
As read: 1800 rpm
